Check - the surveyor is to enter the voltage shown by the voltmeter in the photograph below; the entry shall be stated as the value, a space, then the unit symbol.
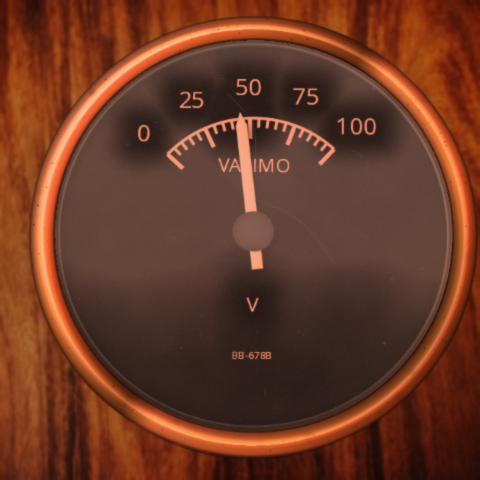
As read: 45 V
